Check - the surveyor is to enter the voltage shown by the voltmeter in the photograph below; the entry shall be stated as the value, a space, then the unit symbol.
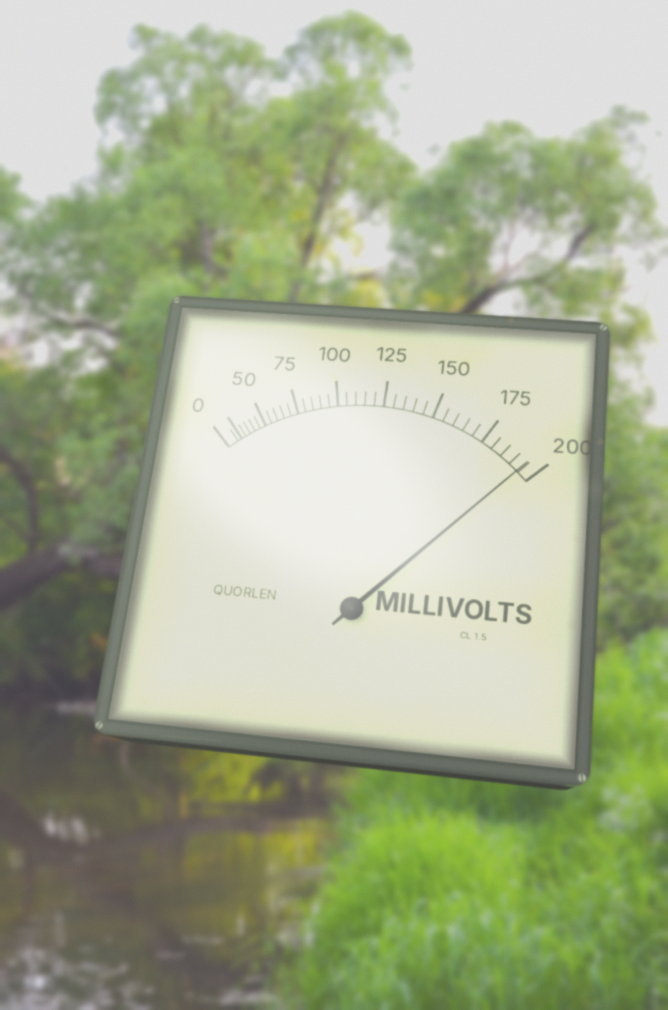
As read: 195 mV
